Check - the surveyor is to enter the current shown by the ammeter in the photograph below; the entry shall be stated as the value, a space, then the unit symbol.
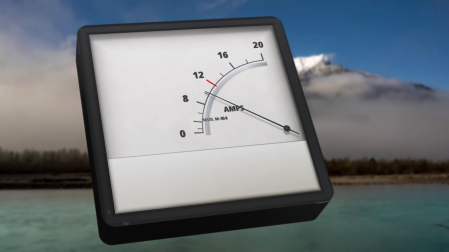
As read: 10 A
